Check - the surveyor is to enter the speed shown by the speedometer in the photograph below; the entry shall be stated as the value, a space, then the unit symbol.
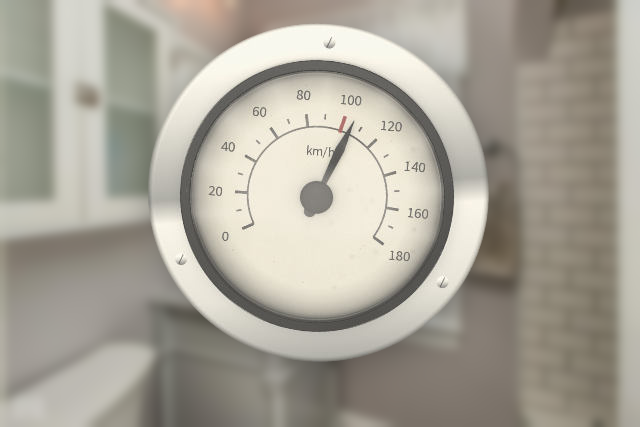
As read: 105 km/h
